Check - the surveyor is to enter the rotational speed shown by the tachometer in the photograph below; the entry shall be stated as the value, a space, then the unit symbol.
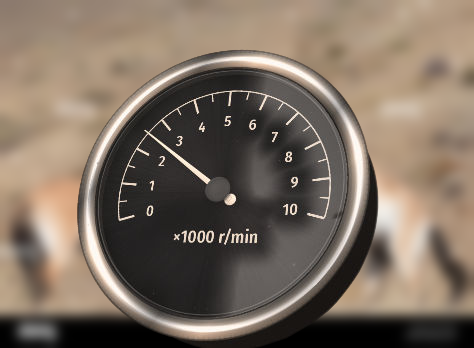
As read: 2500 rpm
